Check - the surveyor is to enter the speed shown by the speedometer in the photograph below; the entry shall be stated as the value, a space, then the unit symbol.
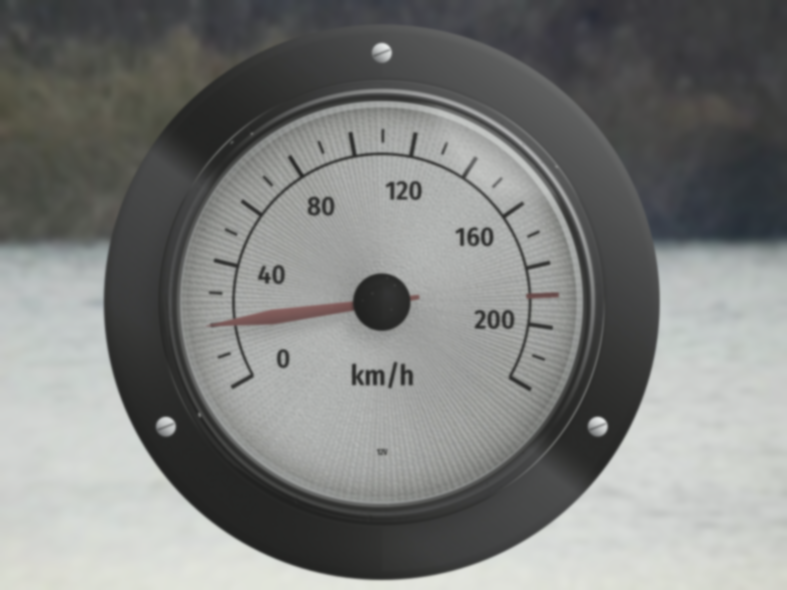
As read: 20 km/h
